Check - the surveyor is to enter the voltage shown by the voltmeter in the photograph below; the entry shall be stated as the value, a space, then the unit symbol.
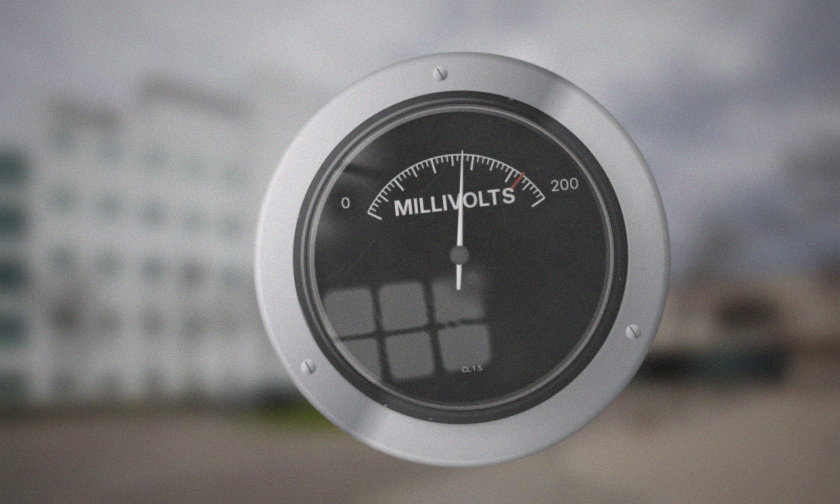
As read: 110 mV
